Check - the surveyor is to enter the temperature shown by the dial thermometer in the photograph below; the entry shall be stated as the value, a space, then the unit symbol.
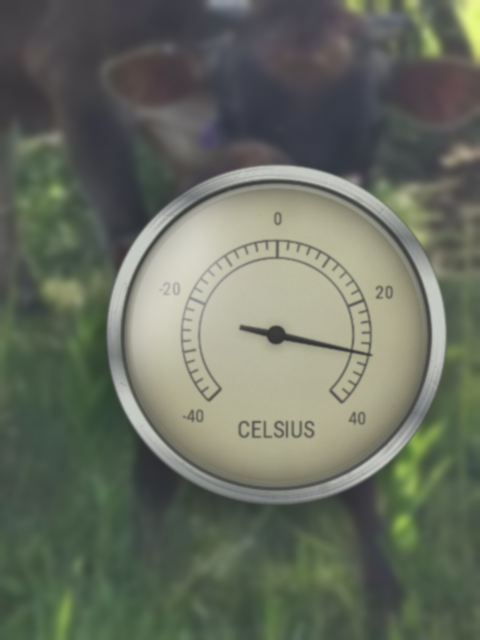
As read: 30 °C
